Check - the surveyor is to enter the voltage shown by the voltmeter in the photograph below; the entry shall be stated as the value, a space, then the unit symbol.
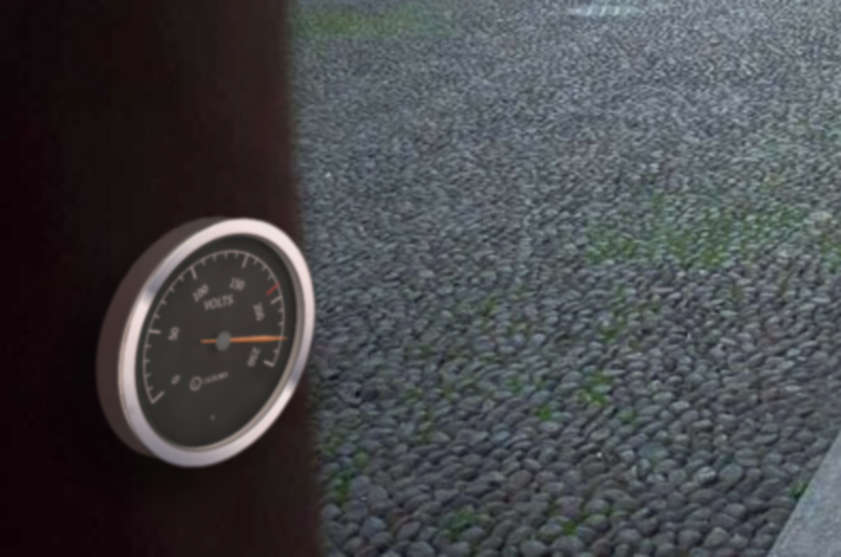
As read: 230 V
